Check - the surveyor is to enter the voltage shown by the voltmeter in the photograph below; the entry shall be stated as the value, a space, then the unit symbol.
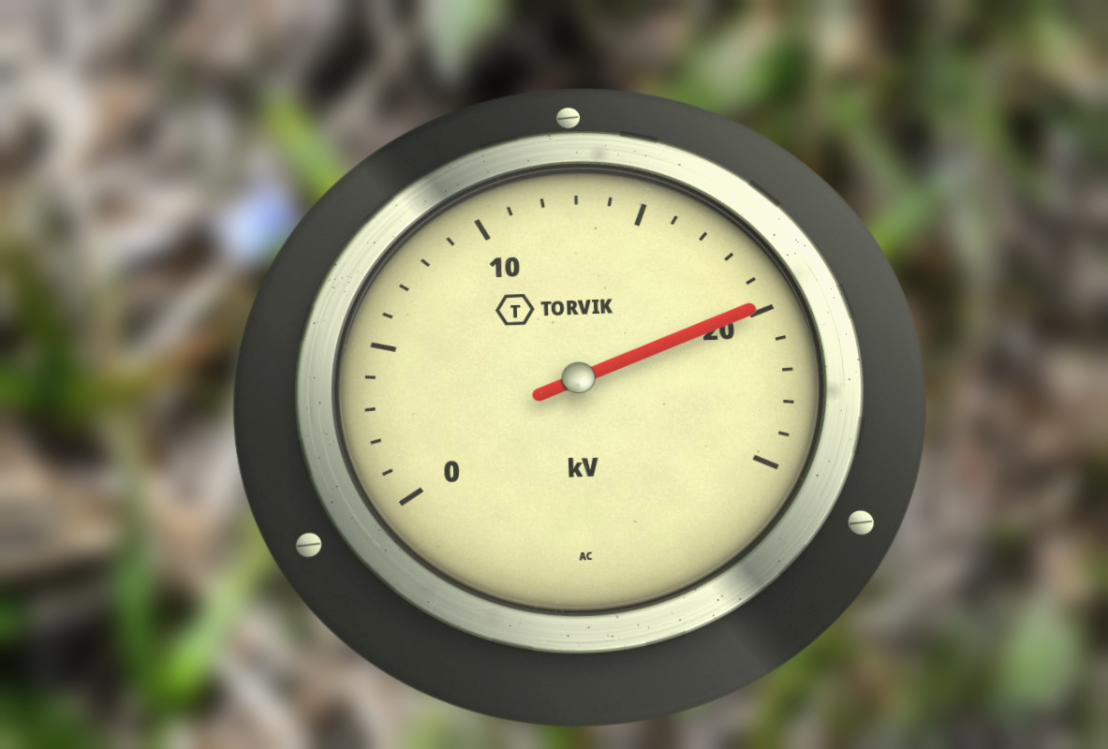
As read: 20 kV
